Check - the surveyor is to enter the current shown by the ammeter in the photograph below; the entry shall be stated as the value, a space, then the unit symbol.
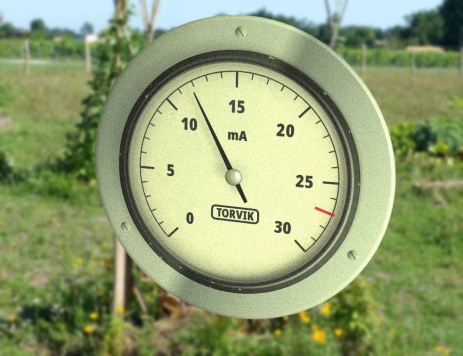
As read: 12 mA
